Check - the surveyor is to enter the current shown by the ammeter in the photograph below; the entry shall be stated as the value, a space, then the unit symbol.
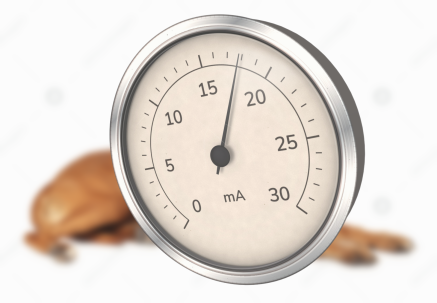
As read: 18 mA
